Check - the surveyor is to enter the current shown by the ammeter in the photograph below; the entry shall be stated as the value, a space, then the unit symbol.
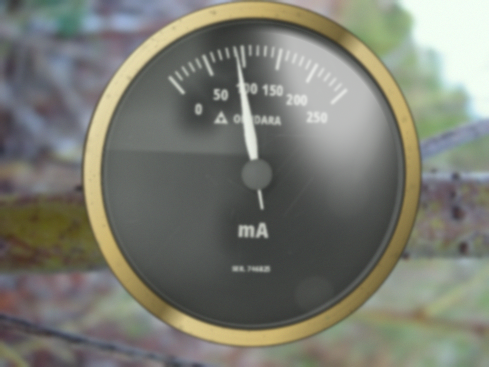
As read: 90 mA
